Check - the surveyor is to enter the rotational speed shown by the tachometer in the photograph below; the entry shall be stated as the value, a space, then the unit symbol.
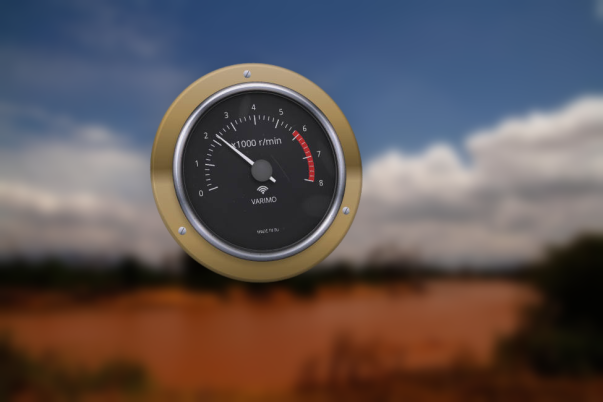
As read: 2200 rpm
